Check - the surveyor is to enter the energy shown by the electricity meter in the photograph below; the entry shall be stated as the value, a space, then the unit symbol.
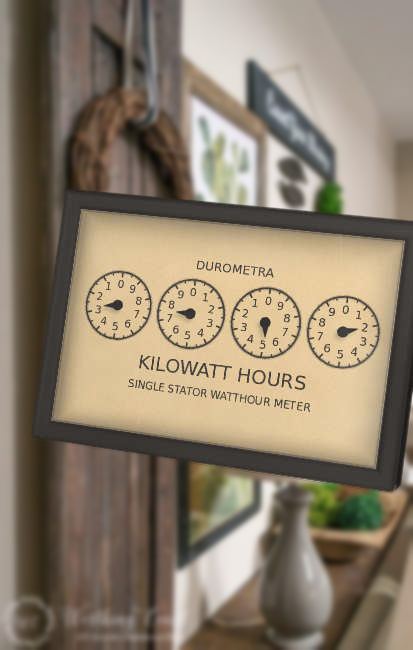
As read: 2752 kWh
